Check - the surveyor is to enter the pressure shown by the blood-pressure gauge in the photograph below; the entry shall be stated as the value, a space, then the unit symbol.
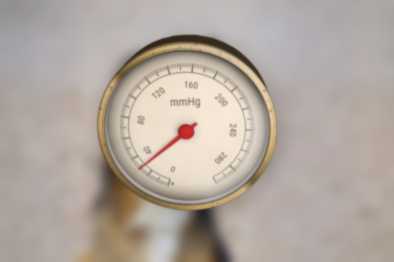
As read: 30 mmHg
